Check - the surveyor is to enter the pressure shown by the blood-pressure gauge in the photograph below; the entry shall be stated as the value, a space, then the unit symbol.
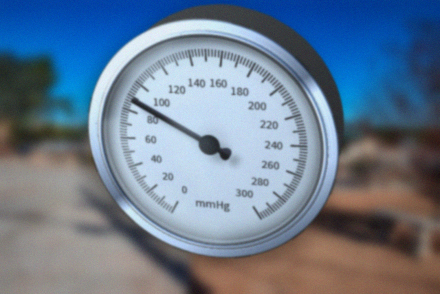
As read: 90 mmHg
